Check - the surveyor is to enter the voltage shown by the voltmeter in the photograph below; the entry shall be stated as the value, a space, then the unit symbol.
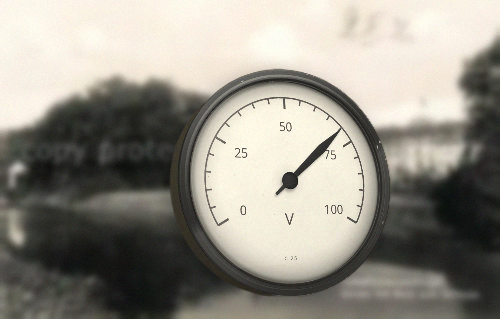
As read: 70 V
